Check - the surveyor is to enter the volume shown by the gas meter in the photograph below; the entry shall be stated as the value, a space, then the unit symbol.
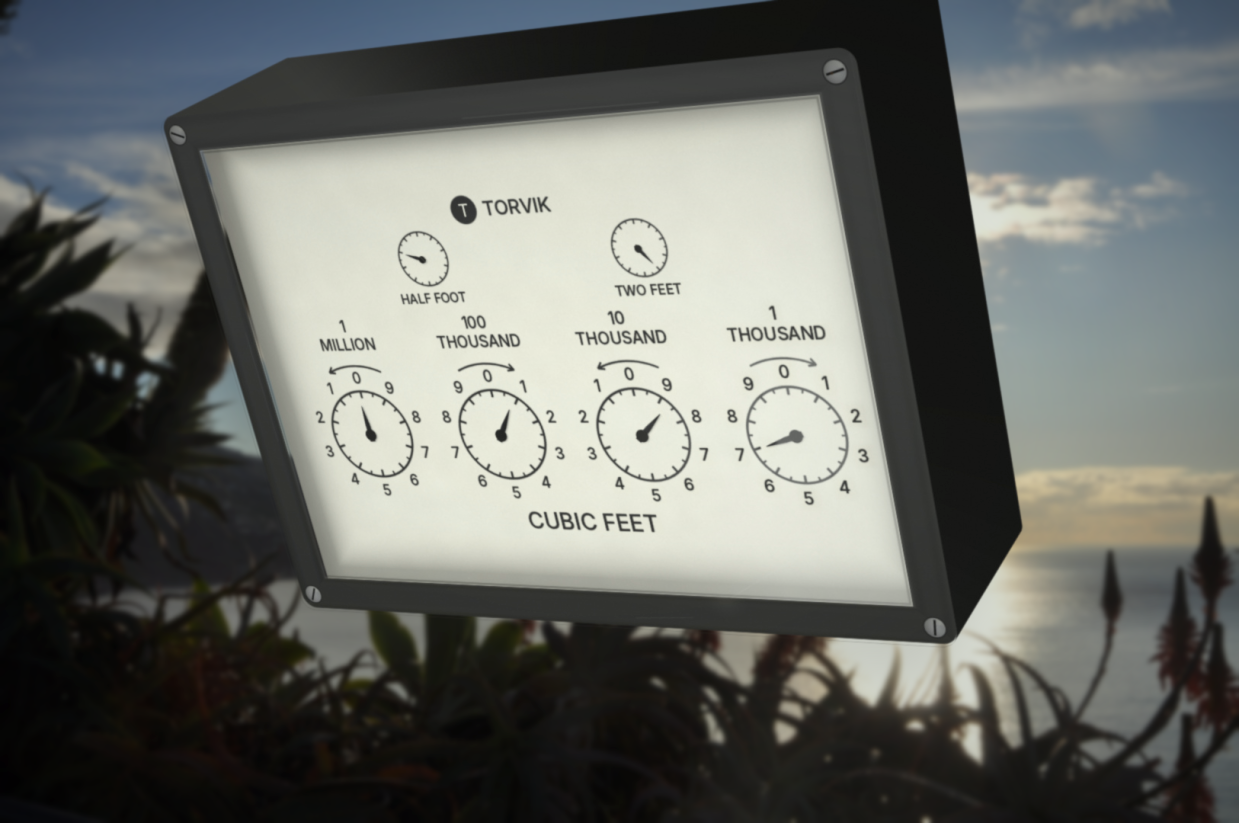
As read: 8700 ft³
